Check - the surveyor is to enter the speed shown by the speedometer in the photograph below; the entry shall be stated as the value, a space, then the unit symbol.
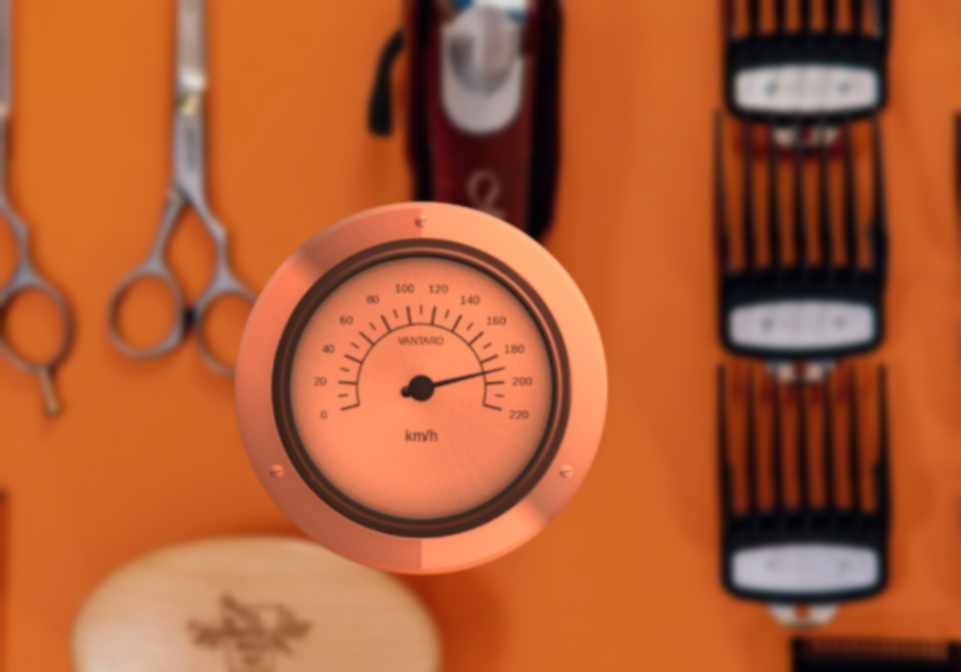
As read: 190 km/h
